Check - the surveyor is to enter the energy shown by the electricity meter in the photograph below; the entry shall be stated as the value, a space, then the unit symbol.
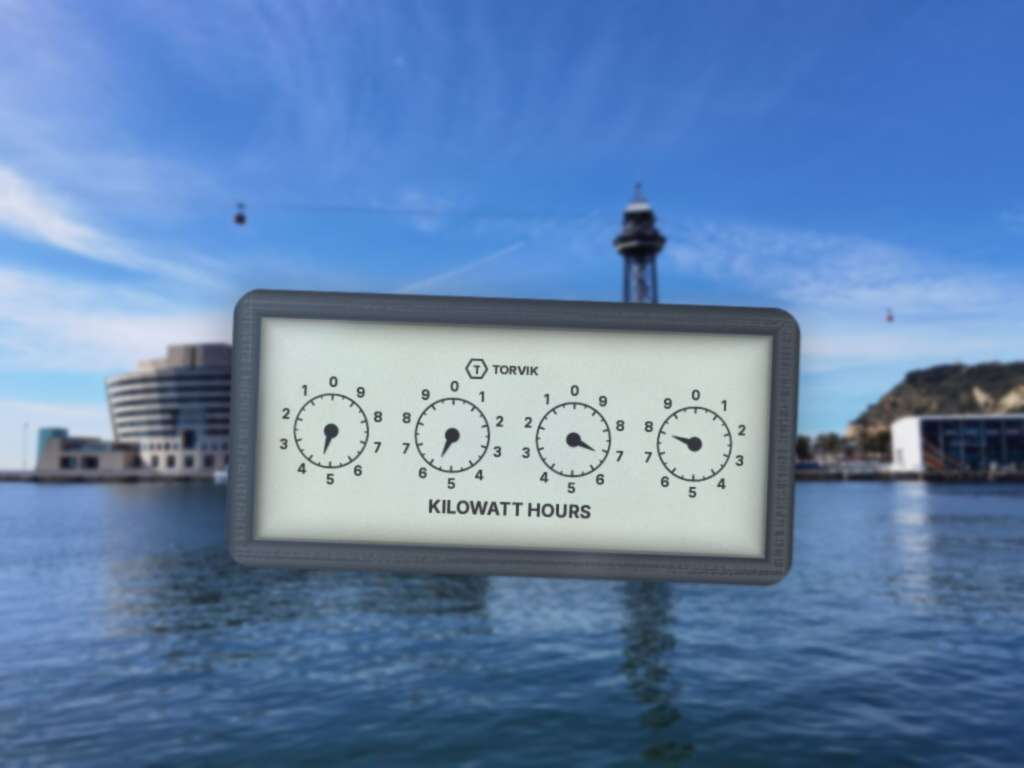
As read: 4568 kWh
